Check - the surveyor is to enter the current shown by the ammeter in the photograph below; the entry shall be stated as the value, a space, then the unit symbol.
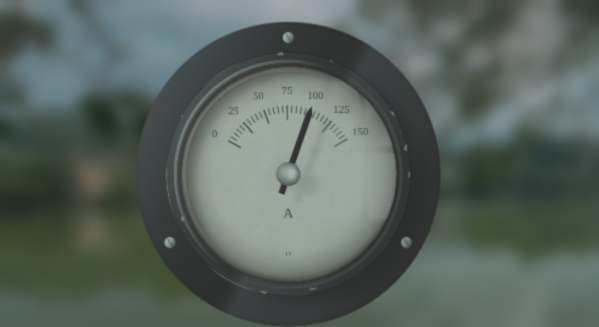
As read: 100 A
